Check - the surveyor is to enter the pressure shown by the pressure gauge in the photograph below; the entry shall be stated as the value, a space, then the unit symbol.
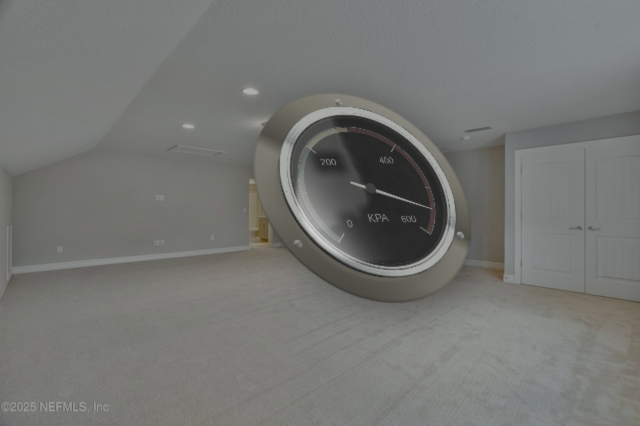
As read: 550 kPa
